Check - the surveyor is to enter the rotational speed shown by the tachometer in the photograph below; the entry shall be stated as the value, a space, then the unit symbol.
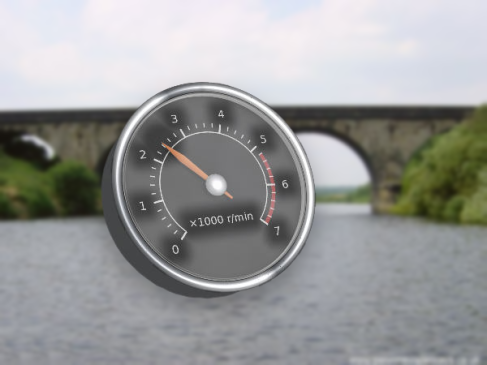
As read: 2400 rpm
